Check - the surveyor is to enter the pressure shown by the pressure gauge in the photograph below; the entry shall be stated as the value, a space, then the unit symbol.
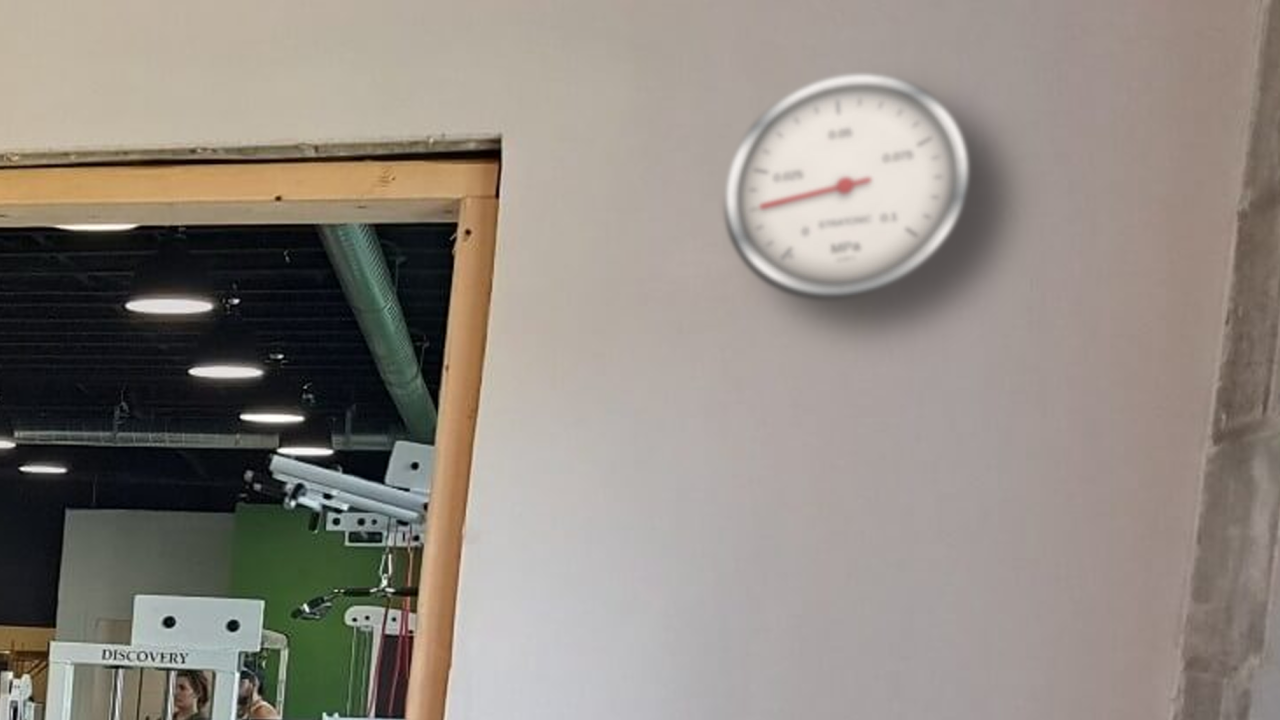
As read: 0.015 MPa
